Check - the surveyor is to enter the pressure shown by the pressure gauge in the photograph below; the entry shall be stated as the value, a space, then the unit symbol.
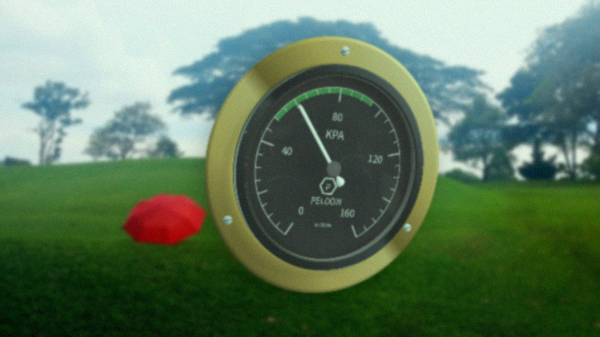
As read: 60 kPa
